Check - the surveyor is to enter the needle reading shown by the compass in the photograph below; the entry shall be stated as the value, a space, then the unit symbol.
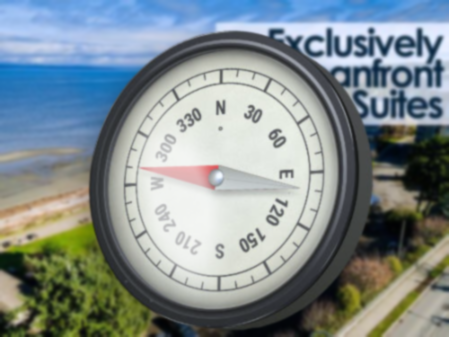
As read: 280 °
